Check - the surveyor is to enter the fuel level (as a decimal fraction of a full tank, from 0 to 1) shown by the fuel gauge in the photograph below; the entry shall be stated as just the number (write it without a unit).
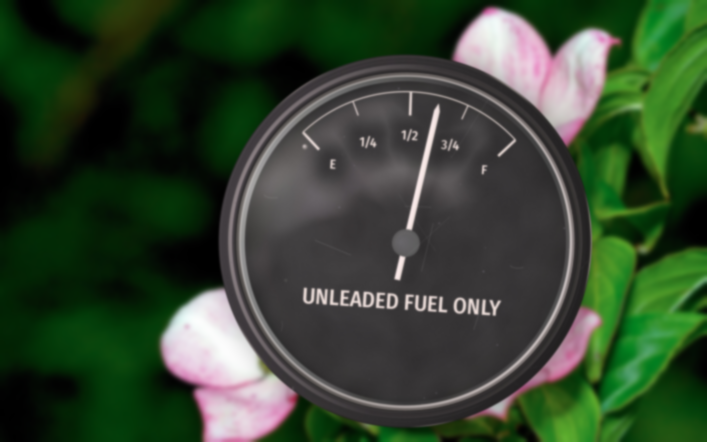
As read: 0.625
